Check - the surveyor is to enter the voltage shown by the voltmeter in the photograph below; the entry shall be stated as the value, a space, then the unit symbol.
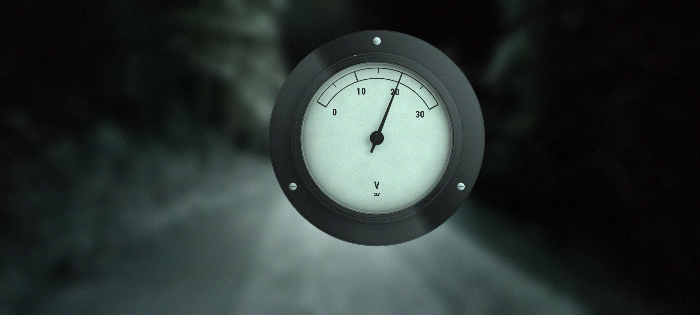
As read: 20 V
